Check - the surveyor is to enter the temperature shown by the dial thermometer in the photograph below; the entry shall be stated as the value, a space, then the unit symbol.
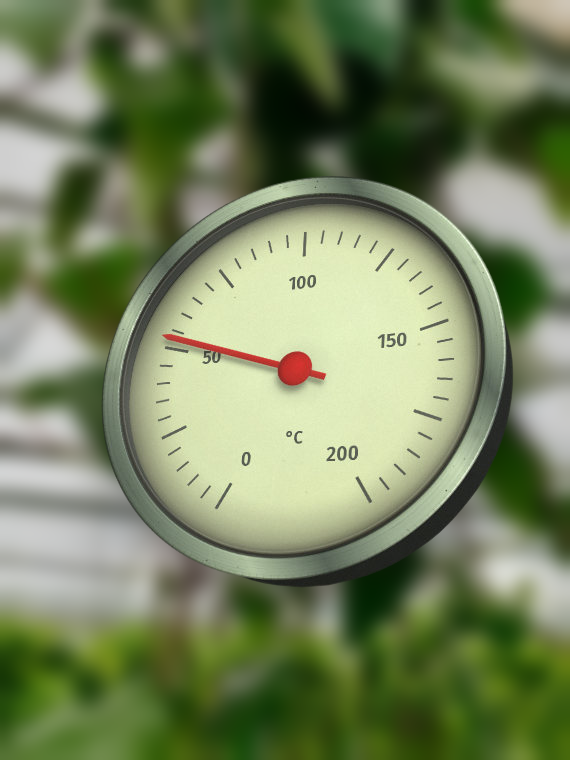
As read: 52.5 °C
